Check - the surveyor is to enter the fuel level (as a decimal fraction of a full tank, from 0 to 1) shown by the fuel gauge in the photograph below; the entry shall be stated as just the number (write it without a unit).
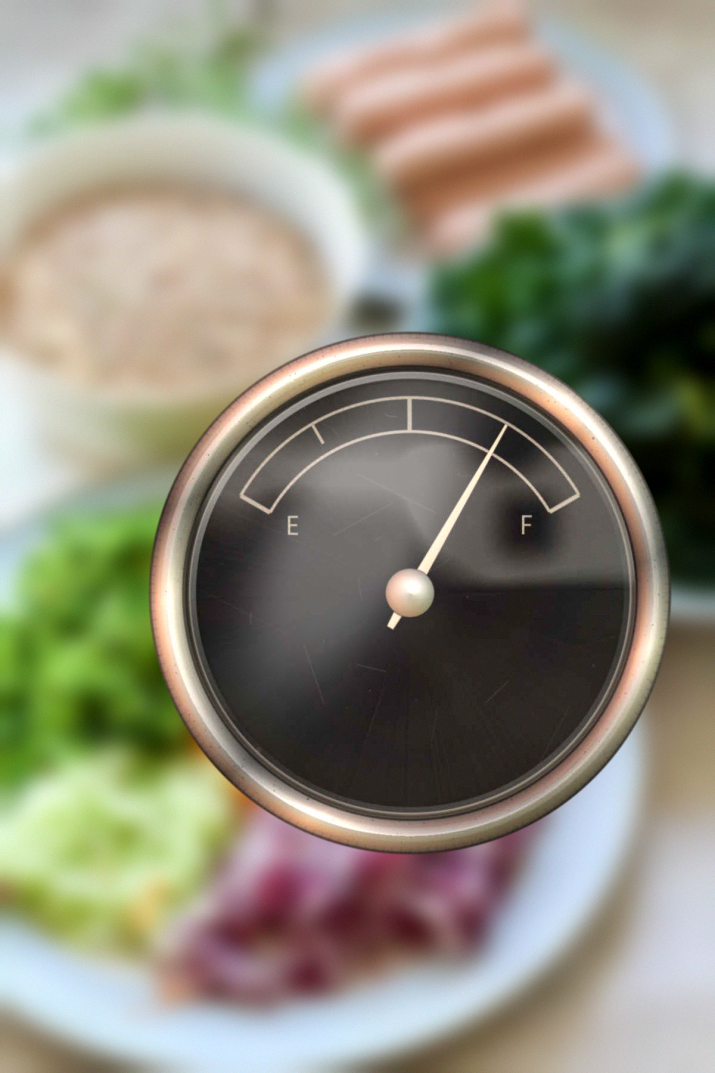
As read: 0.75
